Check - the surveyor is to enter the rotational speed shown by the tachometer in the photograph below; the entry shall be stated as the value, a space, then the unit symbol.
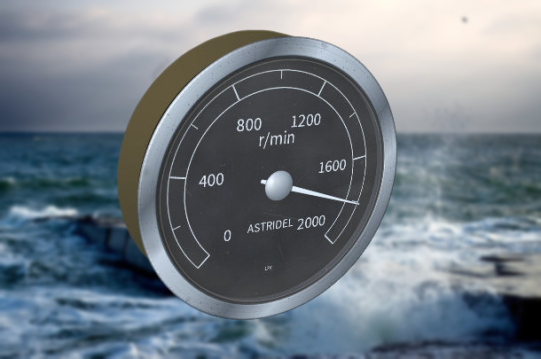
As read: 1800 rpm
